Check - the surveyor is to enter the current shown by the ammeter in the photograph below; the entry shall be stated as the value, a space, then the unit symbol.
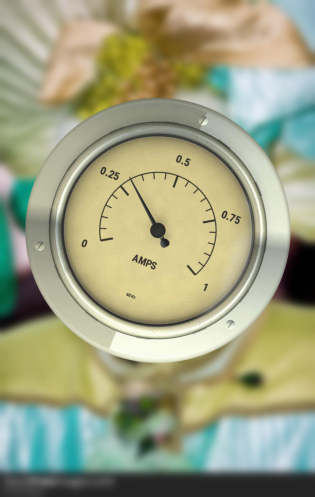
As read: 0.3 A
